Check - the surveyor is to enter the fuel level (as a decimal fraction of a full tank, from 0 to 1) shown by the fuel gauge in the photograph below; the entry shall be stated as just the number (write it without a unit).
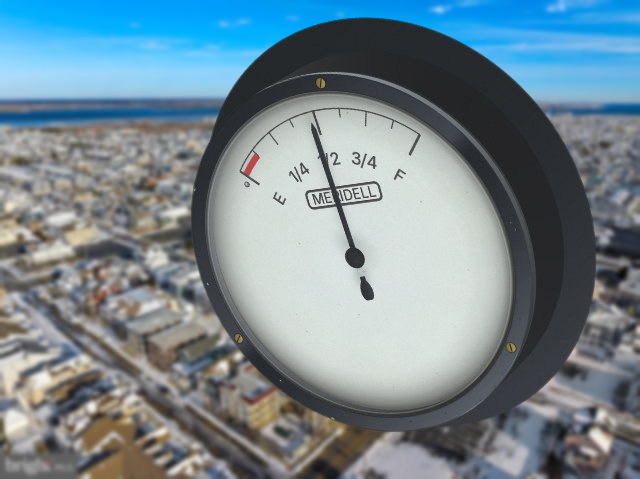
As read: 0.5
